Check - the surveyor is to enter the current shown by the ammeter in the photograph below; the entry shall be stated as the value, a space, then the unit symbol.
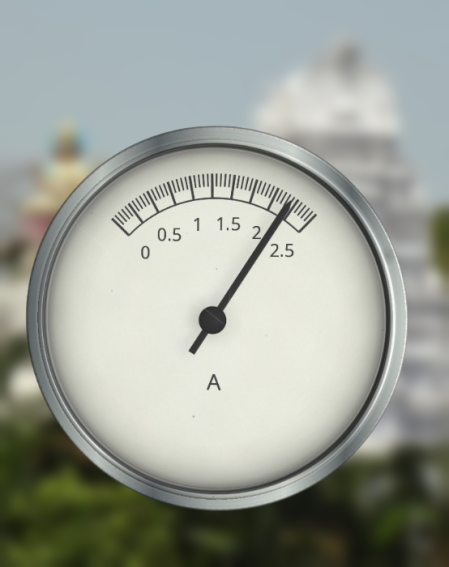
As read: 2.2 A
